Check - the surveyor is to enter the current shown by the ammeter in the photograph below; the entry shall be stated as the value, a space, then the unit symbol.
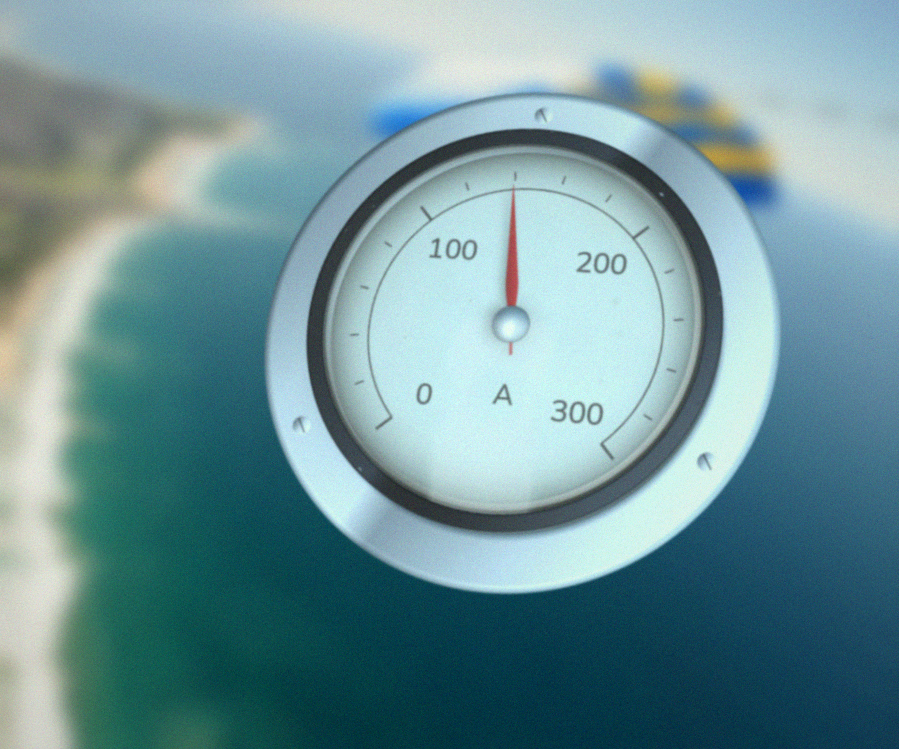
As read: 140 A
